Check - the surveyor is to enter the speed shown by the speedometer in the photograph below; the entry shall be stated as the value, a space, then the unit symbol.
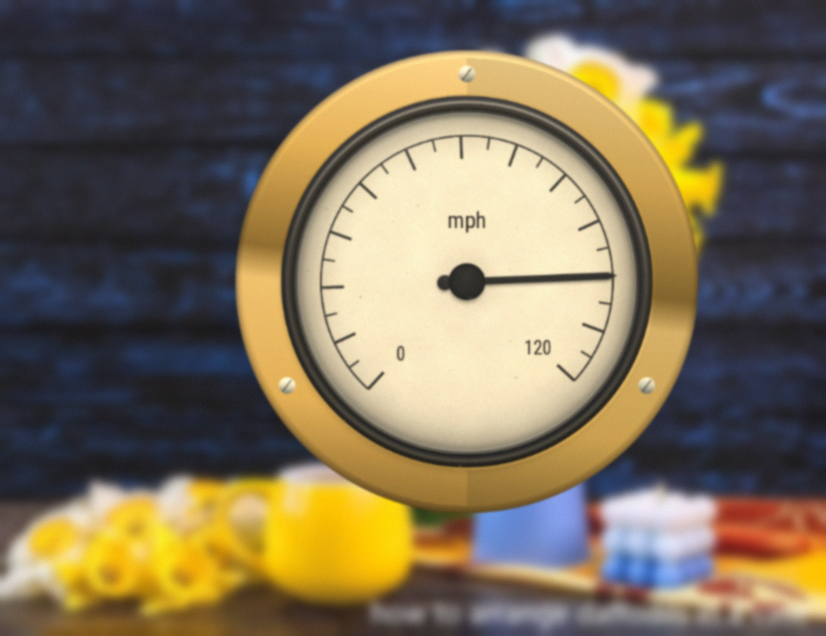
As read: 100 mph
